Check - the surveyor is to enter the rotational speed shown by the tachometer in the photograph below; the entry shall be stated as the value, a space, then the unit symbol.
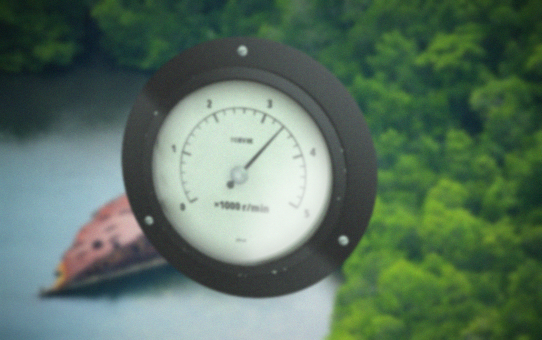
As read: 3400 rpm
